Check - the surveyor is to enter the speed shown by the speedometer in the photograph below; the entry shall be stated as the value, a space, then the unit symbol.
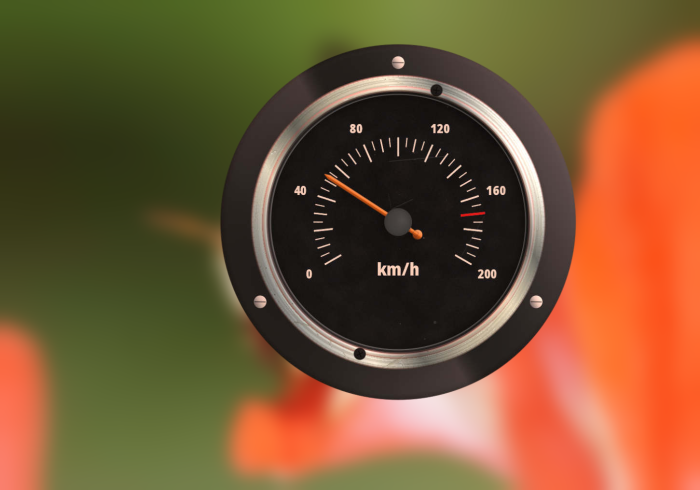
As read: 52.5 km/h
